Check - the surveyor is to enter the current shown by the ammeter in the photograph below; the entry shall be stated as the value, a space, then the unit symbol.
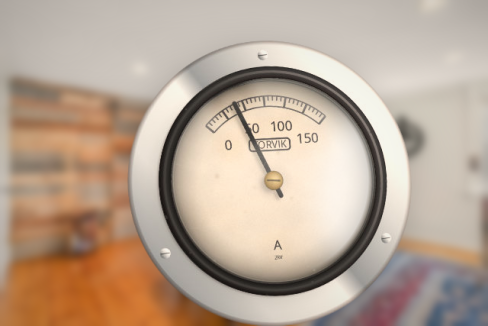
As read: 40 A
